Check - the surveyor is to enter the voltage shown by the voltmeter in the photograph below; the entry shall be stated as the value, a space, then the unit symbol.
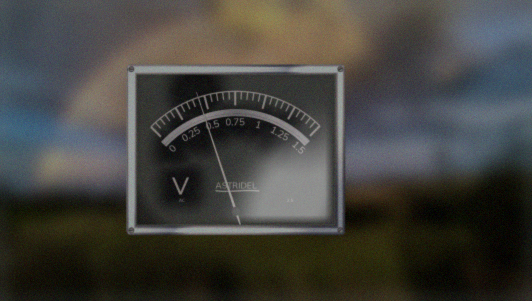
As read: 0.45 V
